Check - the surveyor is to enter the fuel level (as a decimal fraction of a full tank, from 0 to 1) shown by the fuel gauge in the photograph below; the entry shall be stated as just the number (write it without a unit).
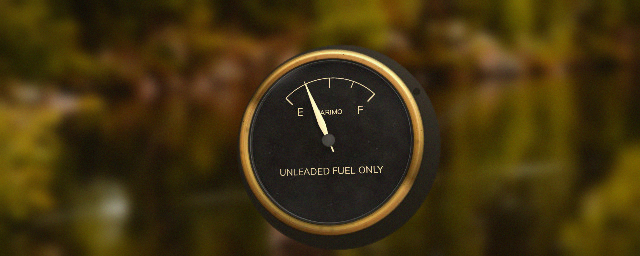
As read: 0.25
